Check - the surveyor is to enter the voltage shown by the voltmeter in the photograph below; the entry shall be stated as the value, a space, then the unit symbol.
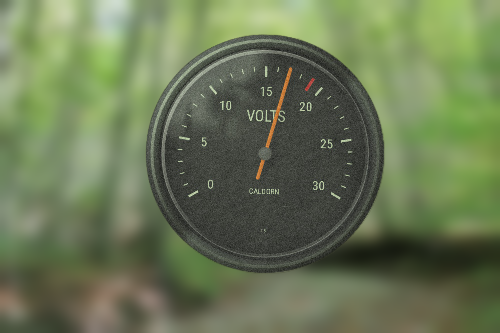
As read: 17 V
